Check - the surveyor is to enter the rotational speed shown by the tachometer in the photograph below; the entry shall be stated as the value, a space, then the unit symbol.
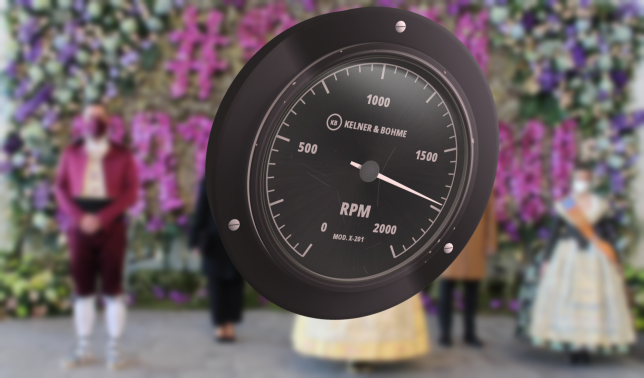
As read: 1725 rpm
